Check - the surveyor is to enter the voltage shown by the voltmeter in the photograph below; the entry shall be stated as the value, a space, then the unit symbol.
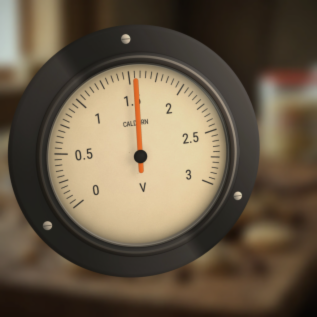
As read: 1.55 V
